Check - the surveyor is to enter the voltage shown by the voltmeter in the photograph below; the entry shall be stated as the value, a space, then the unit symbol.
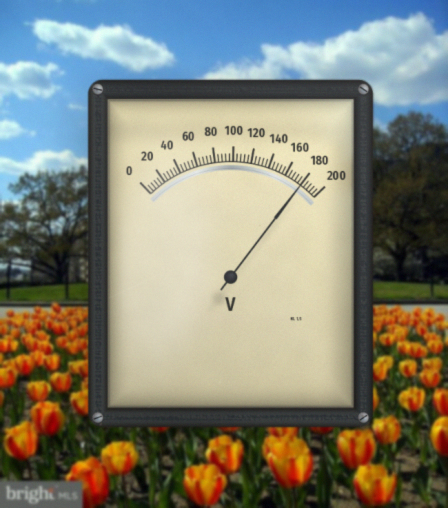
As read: 180 V
